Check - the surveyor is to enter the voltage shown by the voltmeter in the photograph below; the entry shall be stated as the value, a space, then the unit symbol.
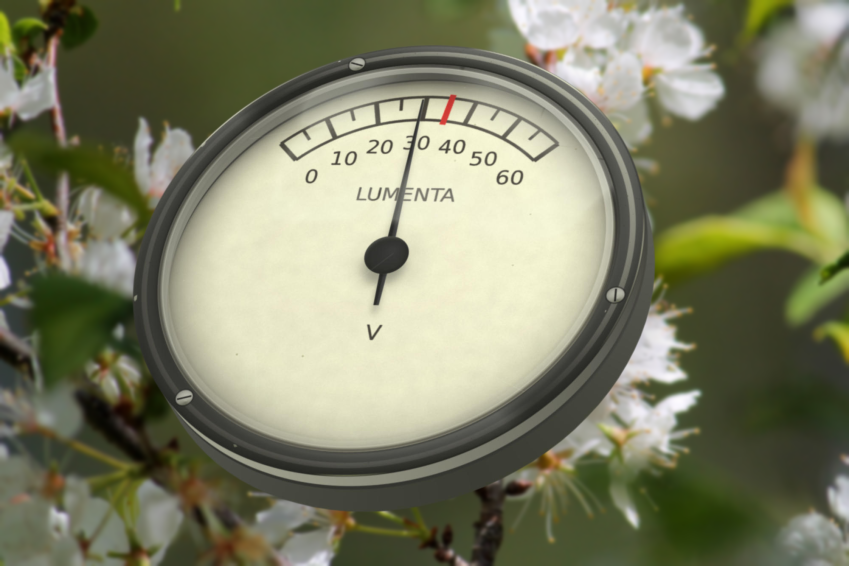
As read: 30 V
